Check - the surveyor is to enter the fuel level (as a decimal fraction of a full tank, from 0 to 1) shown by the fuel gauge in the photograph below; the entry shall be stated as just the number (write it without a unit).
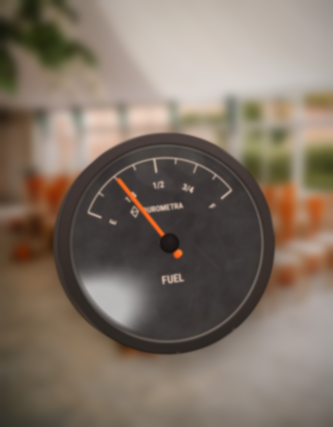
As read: 0.25
